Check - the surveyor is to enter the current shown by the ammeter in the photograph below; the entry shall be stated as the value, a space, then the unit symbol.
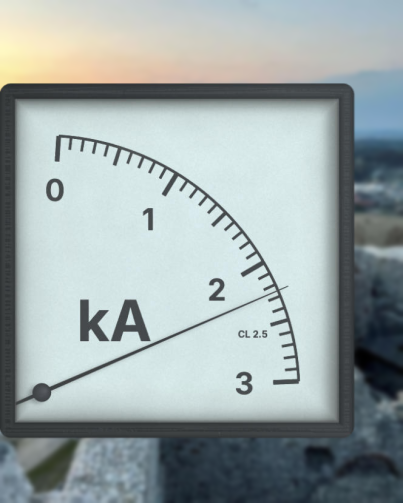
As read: 2.25 kA
